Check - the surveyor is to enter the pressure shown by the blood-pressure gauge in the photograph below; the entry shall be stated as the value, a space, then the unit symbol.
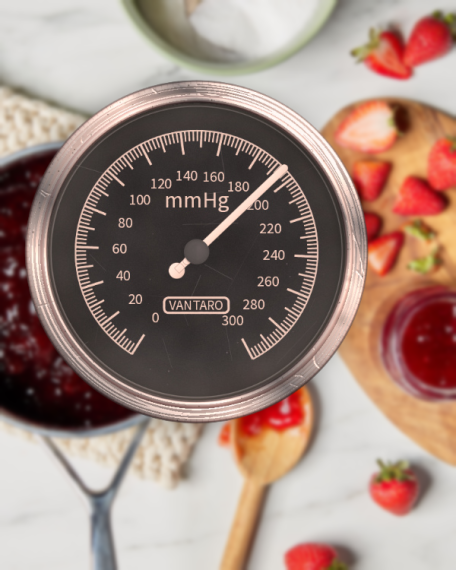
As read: 194 mmHg
